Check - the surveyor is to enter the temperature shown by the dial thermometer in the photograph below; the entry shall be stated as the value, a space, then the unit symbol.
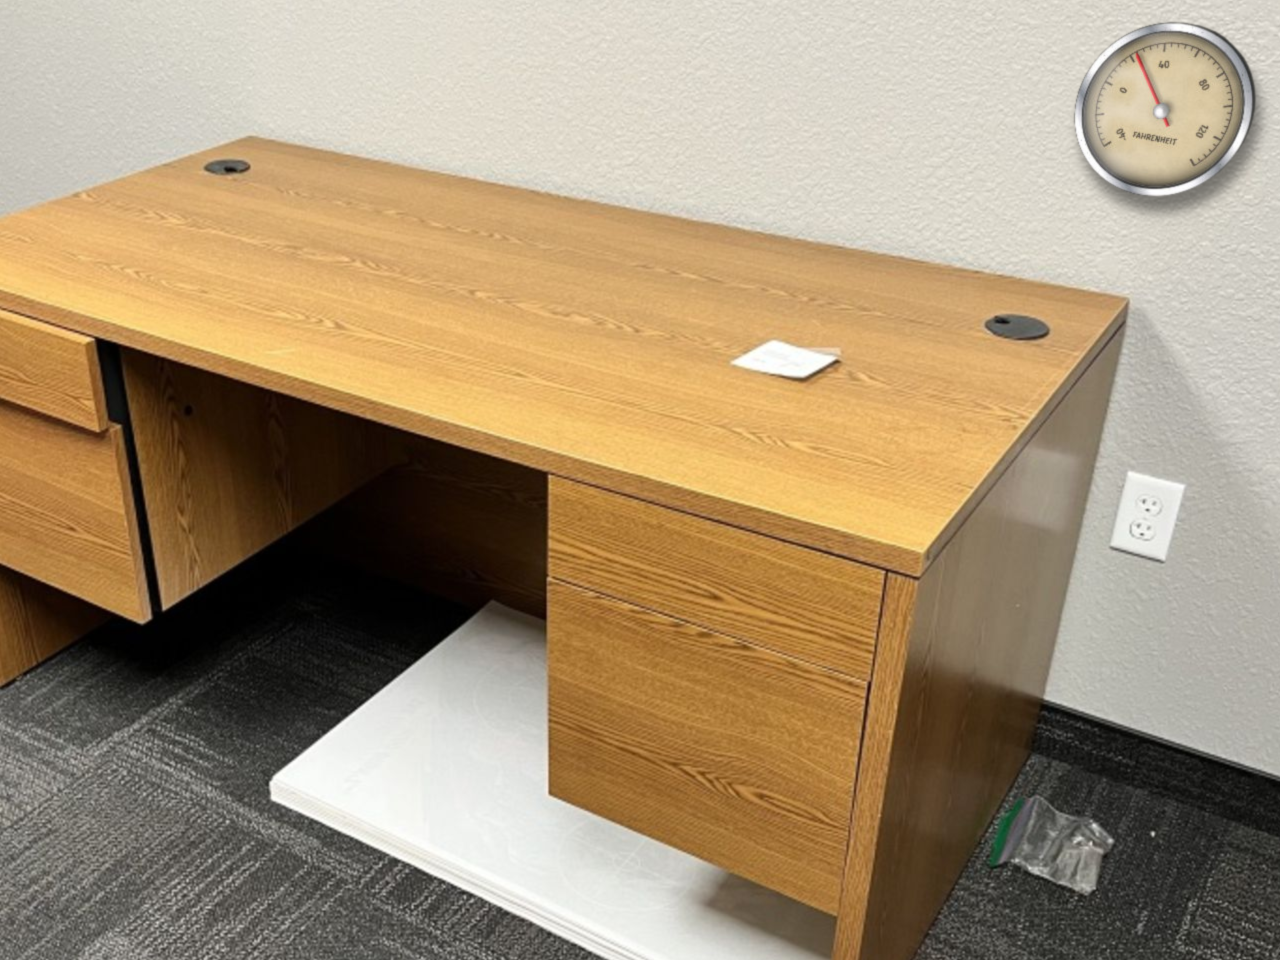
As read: 24 °F
